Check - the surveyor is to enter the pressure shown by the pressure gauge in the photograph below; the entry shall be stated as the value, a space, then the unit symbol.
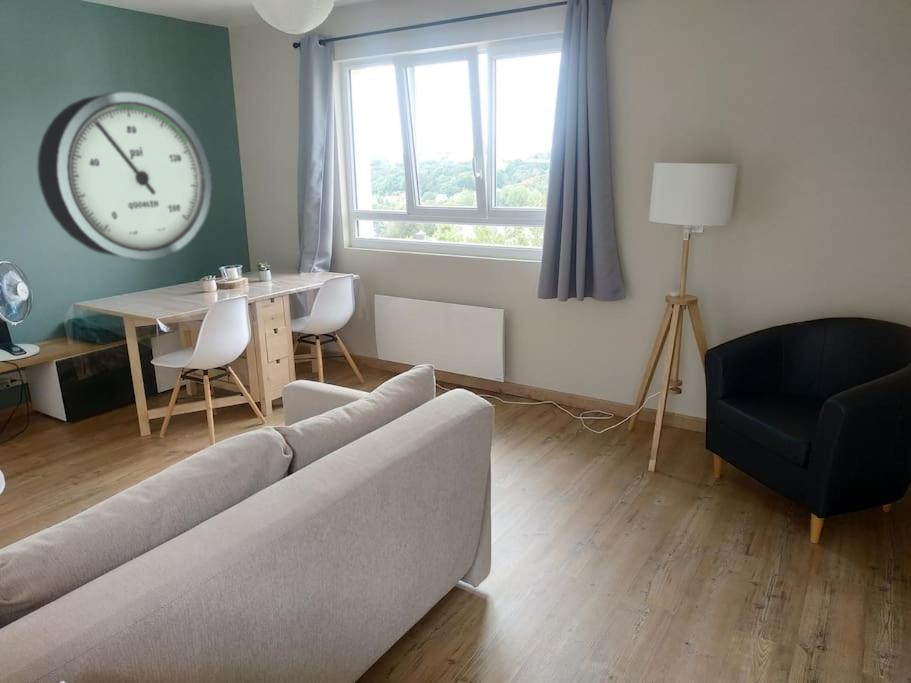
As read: 60 psi
